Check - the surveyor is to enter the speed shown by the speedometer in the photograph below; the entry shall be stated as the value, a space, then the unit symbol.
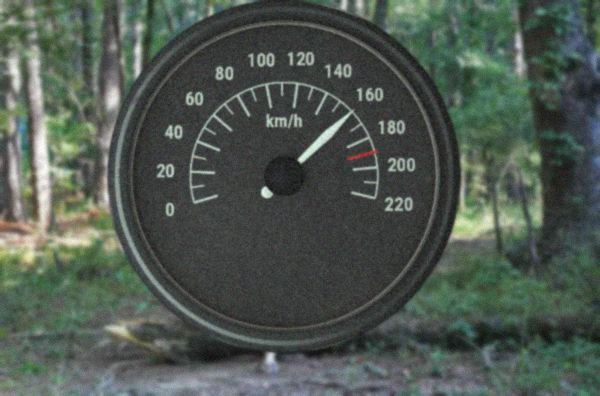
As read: 160 km/h
